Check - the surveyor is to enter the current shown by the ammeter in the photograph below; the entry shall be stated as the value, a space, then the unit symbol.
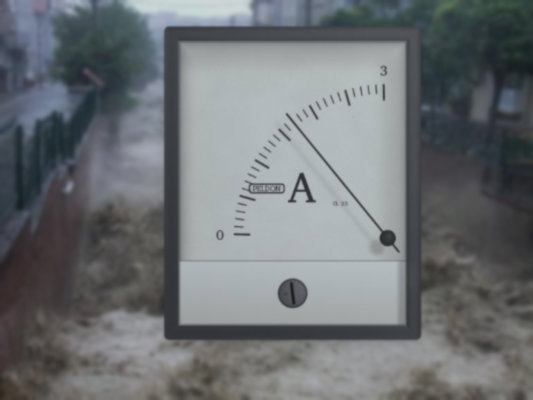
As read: 1.7 A
